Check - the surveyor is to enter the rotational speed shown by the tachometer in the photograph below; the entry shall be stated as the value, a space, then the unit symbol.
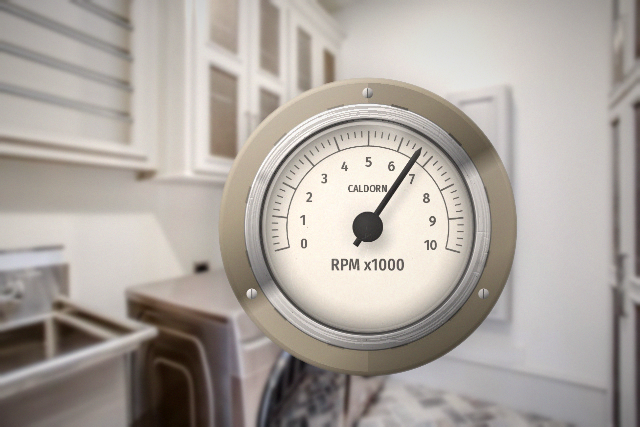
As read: 6600 rpm
